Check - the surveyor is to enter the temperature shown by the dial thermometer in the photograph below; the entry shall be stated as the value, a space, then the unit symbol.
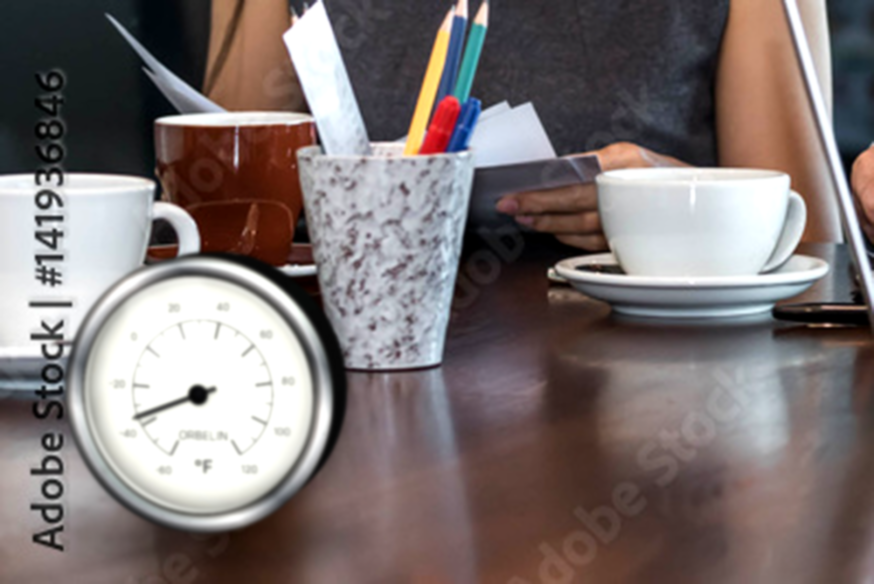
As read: -35 °F
